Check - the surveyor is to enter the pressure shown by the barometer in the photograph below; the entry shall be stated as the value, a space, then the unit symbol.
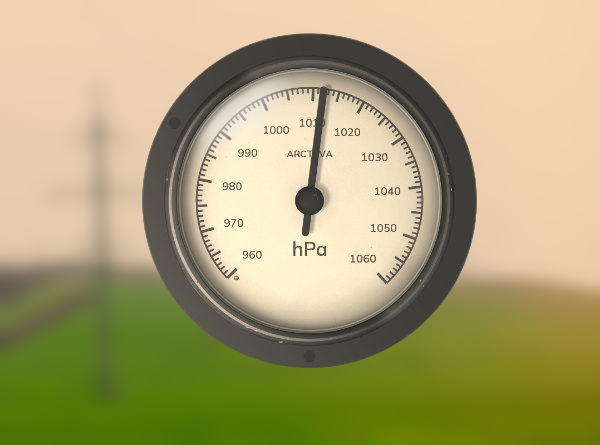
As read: 1012 hPa
